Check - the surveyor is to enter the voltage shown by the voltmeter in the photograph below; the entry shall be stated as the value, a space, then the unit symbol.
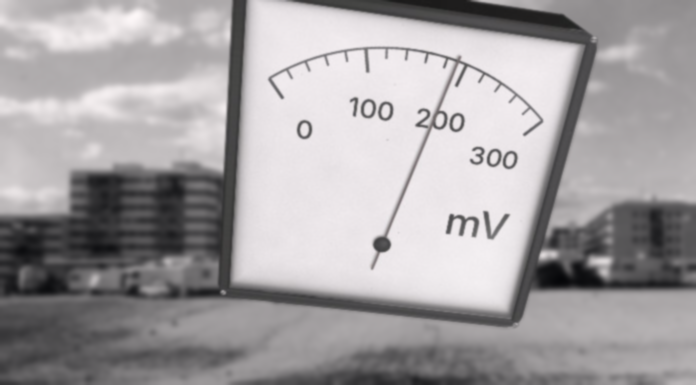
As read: 190 mV
